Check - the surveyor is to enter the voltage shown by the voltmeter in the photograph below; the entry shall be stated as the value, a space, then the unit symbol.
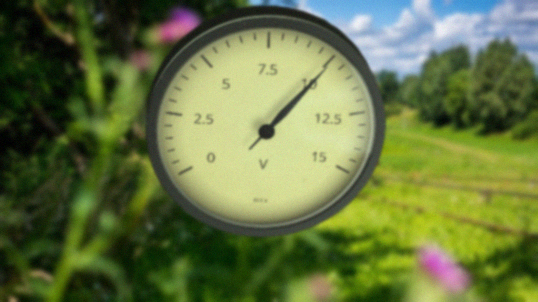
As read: 10 V
